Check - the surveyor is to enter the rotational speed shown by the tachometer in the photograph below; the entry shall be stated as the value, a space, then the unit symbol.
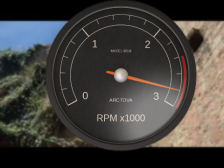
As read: 2800 rpm
